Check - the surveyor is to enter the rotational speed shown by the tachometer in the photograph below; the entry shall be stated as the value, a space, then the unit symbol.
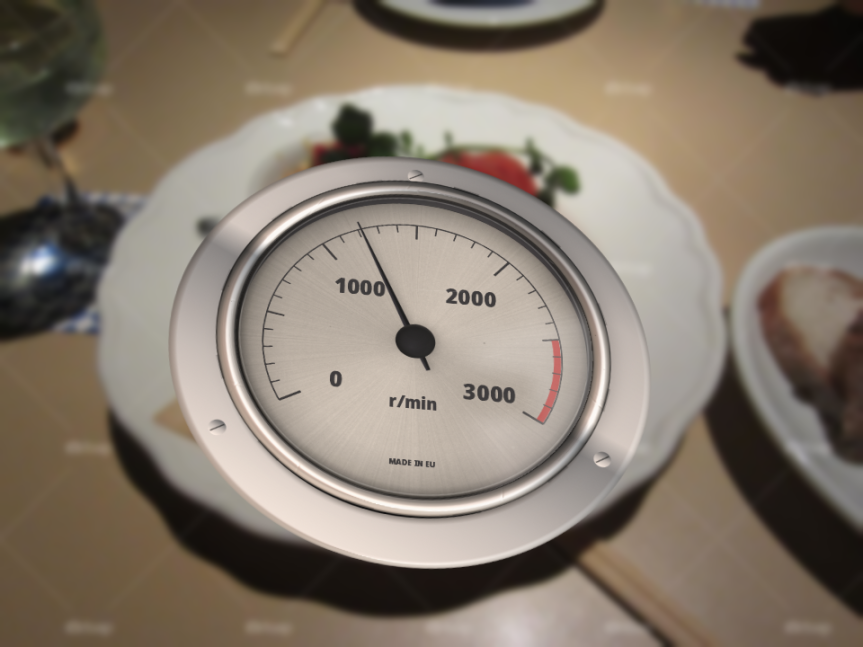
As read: 1200 rpm
